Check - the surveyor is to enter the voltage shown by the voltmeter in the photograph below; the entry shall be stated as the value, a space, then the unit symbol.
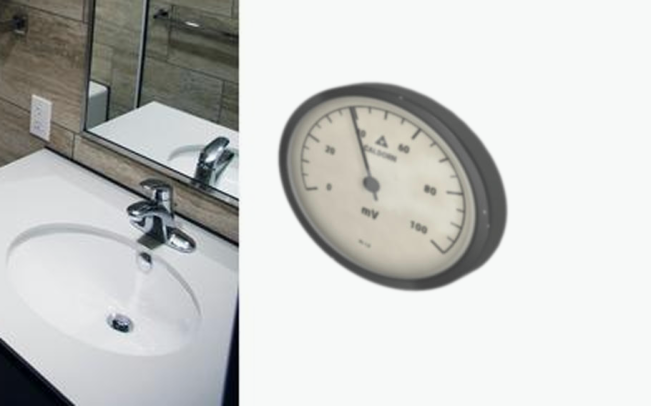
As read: 40 mV
